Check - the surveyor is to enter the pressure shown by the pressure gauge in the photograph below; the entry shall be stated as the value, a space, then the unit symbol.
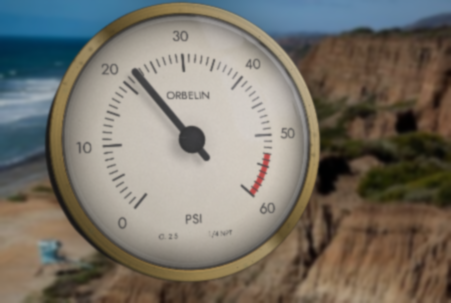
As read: 22 psi
